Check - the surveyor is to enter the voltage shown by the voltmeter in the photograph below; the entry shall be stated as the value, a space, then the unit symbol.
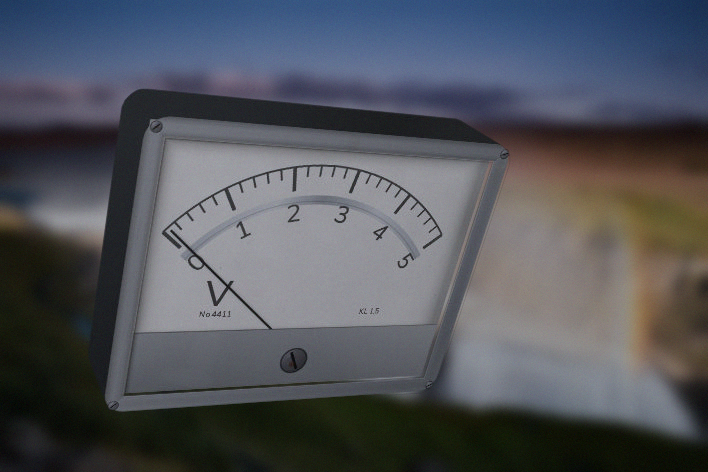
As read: 0.1 V
